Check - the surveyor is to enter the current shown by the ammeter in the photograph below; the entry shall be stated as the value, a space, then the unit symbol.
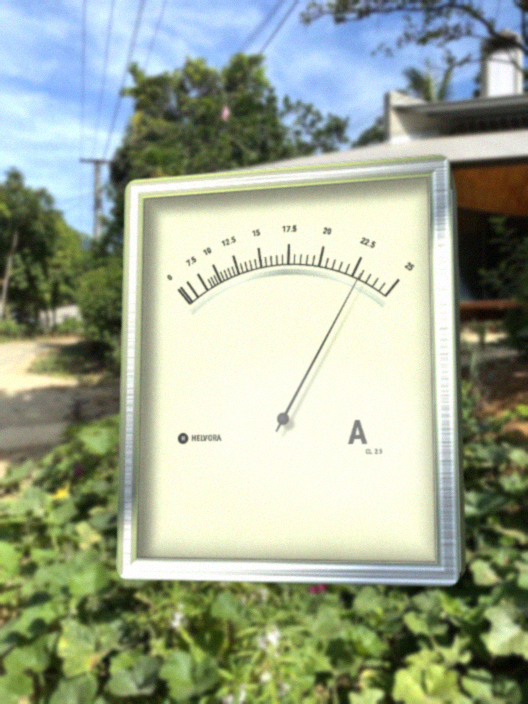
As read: 23 A
